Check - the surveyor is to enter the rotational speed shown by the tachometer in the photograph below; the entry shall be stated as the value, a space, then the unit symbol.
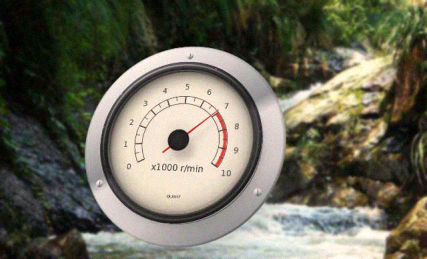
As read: 7000 rpm
